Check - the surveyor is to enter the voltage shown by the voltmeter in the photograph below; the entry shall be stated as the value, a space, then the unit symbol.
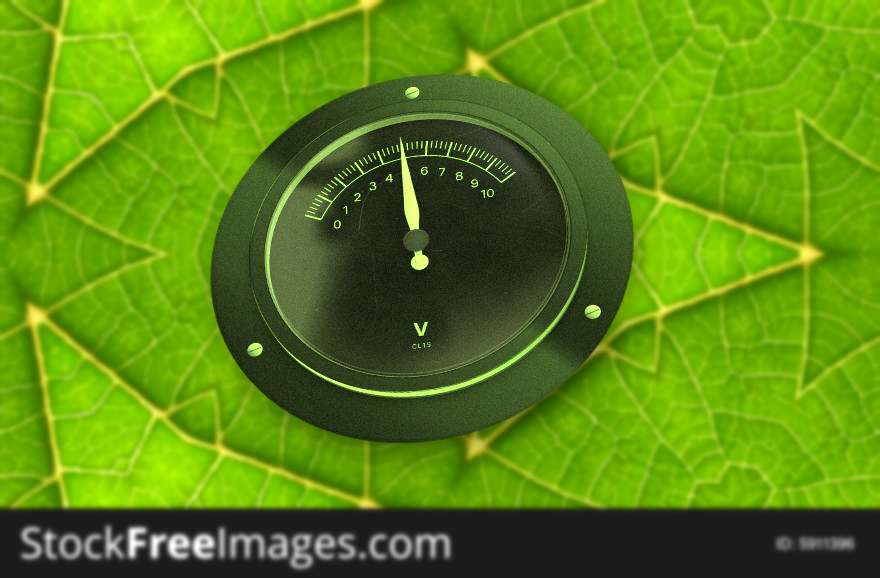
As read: 5 V
